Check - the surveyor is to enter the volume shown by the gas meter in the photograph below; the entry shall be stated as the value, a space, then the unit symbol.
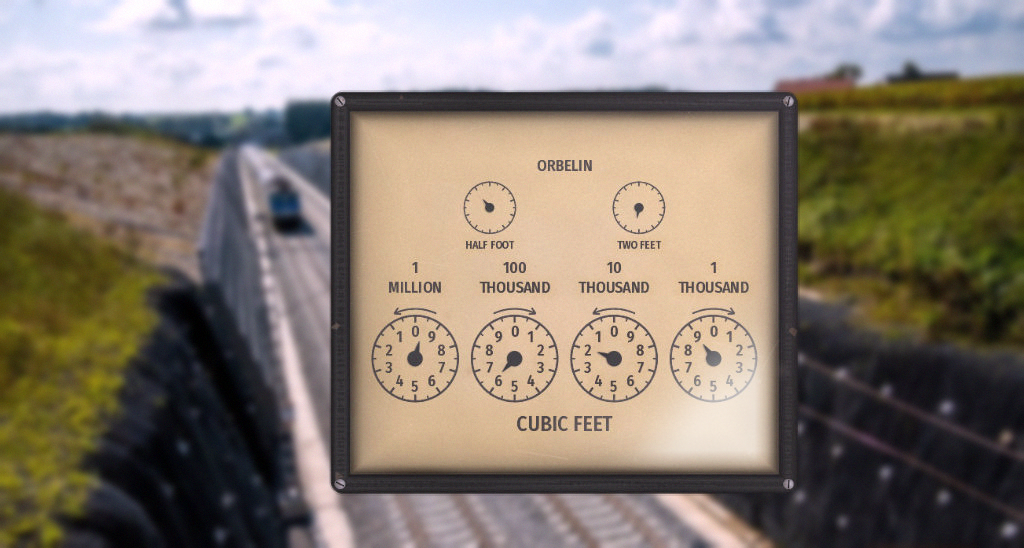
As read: 961900 ft³
